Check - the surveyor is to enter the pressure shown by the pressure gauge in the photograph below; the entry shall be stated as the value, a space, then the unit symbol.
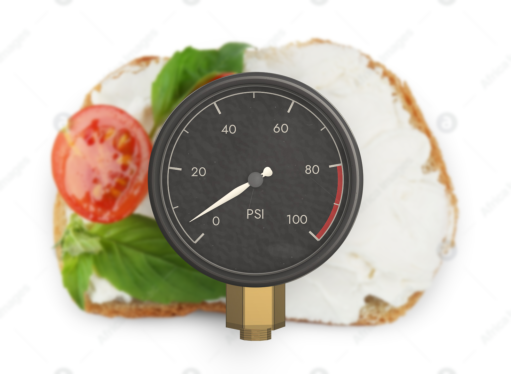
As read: 5 psi
